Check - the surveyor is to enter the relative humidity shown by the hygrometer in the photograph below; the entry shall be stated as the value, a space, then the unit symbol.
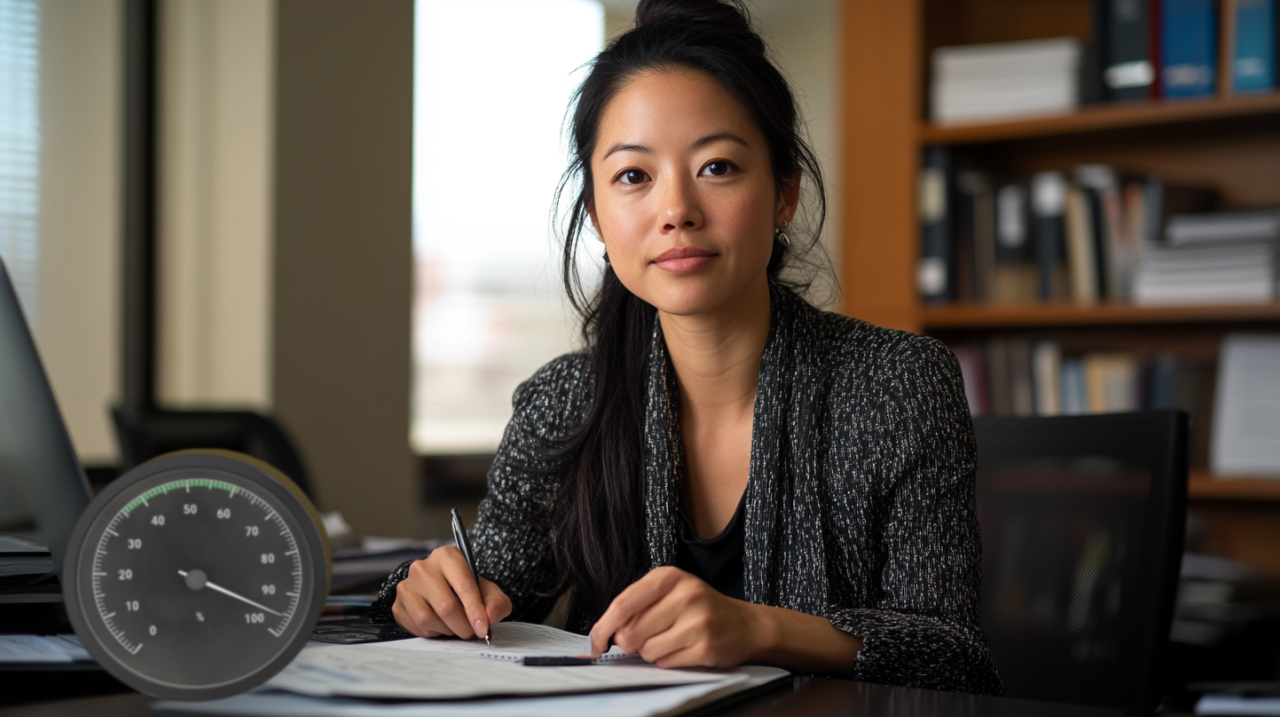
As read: 95 %
